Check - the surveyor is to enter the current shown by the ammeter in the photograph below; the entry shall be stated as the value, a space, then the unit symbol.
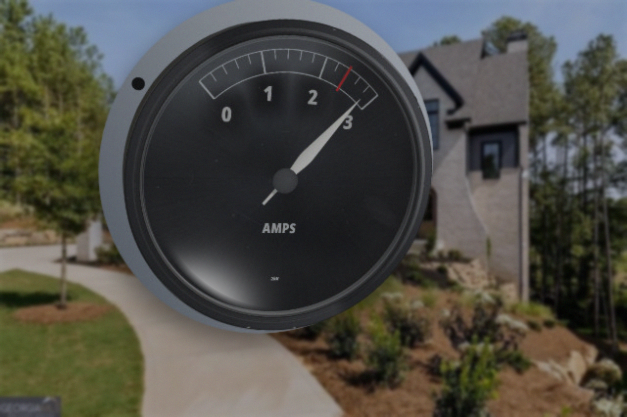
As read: 2.8 A
